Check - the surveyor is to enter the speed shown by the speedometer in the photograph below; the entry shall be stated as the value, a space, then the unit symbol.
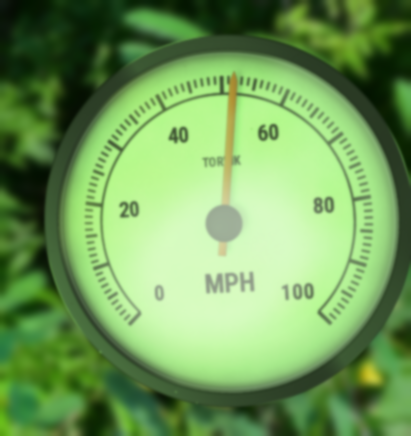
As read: 52 mph
